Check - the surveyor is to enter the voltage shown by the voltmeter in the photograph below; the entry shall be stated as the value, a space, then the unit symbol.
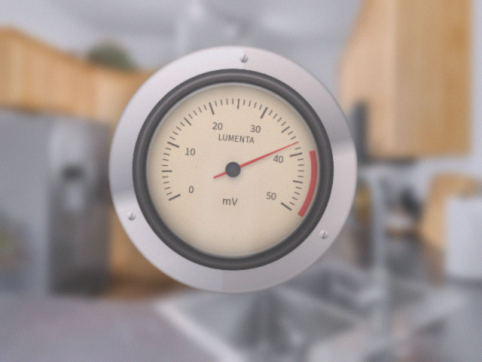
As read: 38 mV
